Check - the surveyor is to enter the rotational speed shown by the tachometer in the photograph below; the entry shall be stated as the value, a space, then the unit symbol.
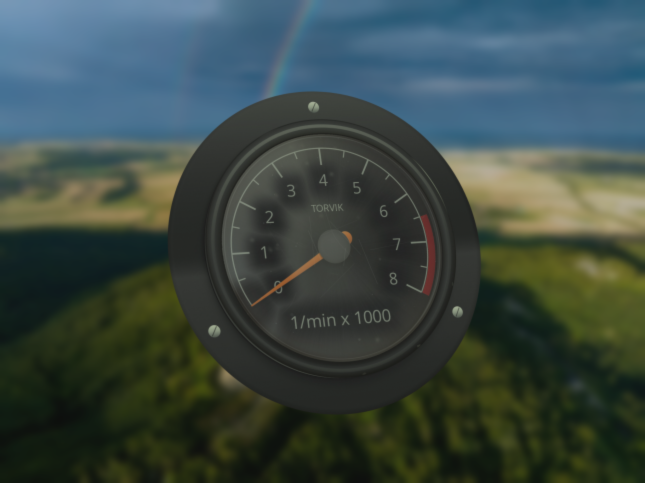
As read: 0 rpm
